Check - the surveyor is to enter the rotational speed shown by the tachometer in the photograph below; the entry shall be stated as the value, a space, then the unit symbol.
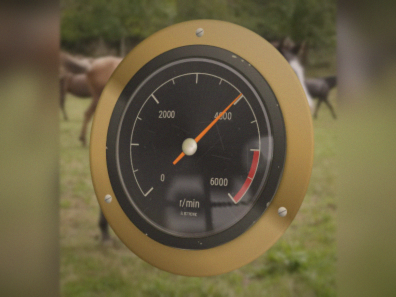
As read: 4000 rpm
